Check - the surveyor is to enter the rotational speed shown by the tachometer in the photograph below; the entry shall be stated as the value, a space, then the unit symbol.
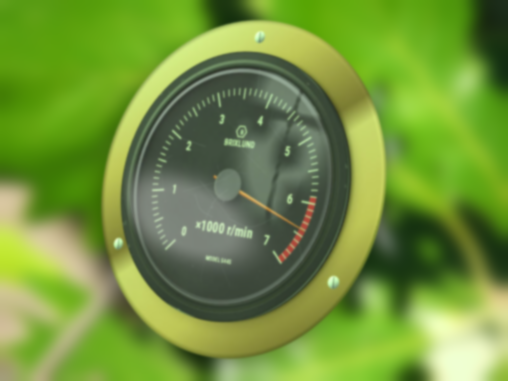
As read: 6400 rpm
